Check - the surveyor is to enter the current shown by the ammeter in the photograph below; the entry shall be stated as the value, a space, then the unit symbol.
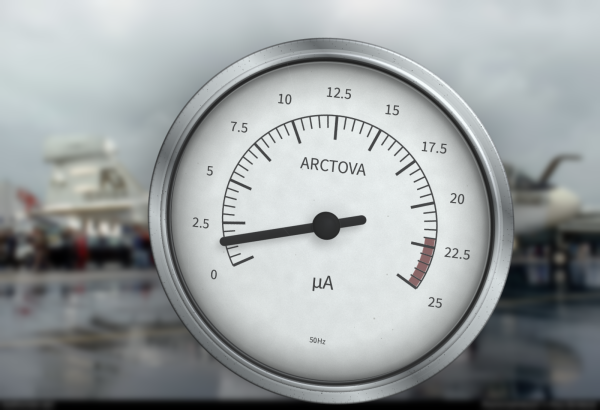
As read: 1.5 µA
